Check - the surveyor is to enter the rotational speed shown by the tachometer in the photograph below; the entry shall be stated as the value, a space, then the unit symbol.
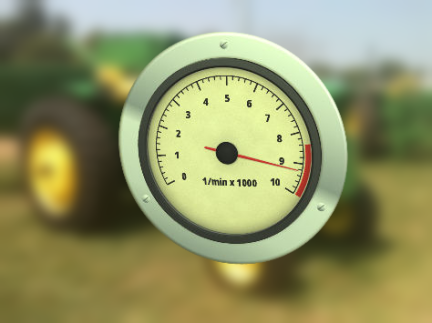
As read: 9200 rpm
